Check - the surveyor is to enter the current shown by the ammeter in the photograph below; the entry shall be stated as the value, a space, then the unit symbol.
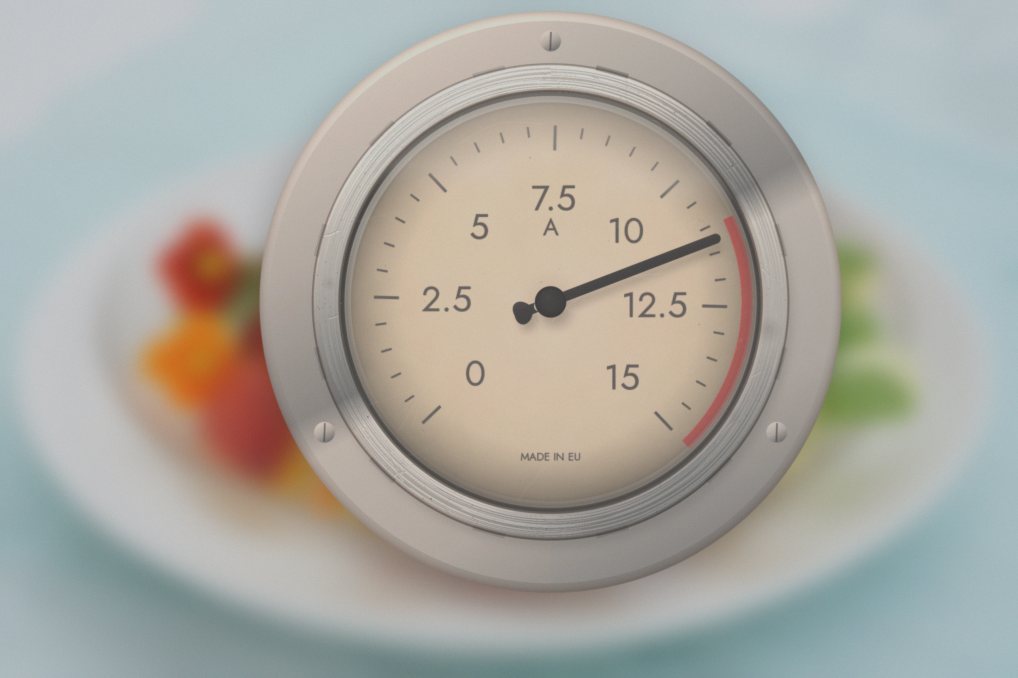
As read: 11.25 A
